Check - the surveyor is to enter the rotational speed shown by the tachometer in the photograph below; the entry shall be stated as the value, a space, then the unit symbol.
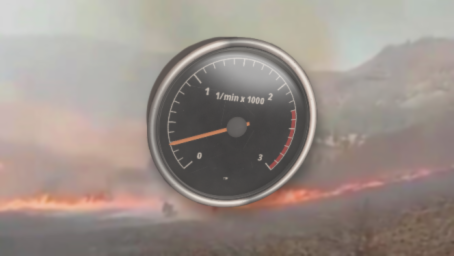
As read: 300 rpm
